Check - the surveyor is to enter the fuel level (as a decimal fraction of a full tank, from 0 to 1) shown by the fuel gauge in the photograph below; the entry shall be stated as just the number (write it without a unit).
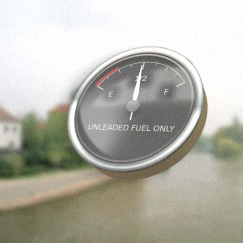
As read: 0.5
